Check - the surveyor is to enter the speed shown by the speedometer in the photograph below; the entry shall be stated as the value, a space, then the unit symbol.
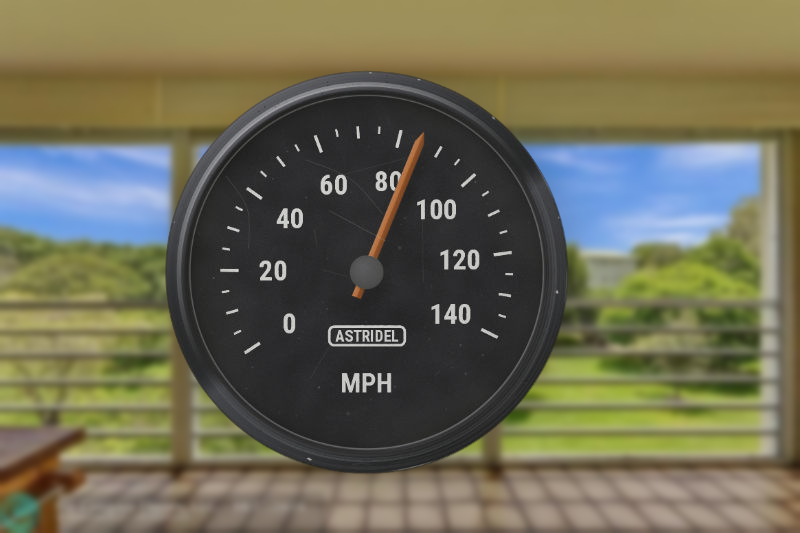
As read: 85 mph
